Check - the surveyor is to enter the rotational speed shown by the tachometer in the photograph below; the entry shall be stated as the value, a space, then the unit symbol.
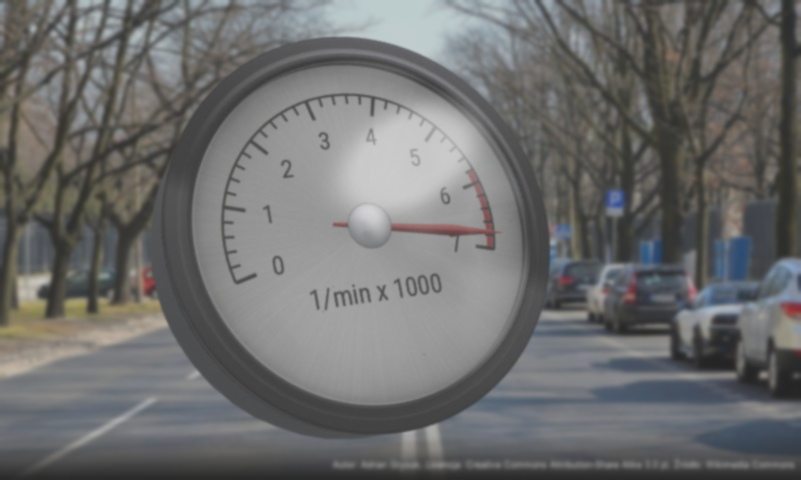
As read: 6800 rpm
